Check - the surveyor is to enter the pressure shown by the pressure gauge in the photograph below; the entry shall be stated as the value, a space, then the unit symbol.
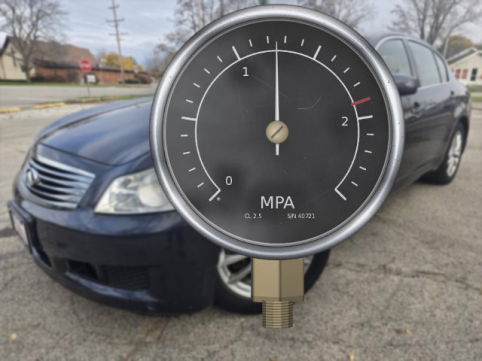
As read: 1.25 MPa
